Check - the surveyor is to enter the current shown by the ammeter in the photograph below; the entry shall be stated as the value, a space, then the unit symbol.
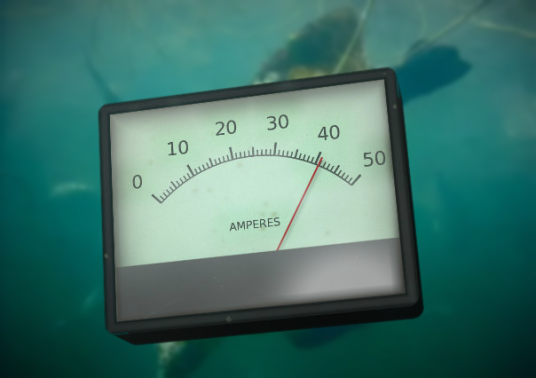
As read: 41 A
